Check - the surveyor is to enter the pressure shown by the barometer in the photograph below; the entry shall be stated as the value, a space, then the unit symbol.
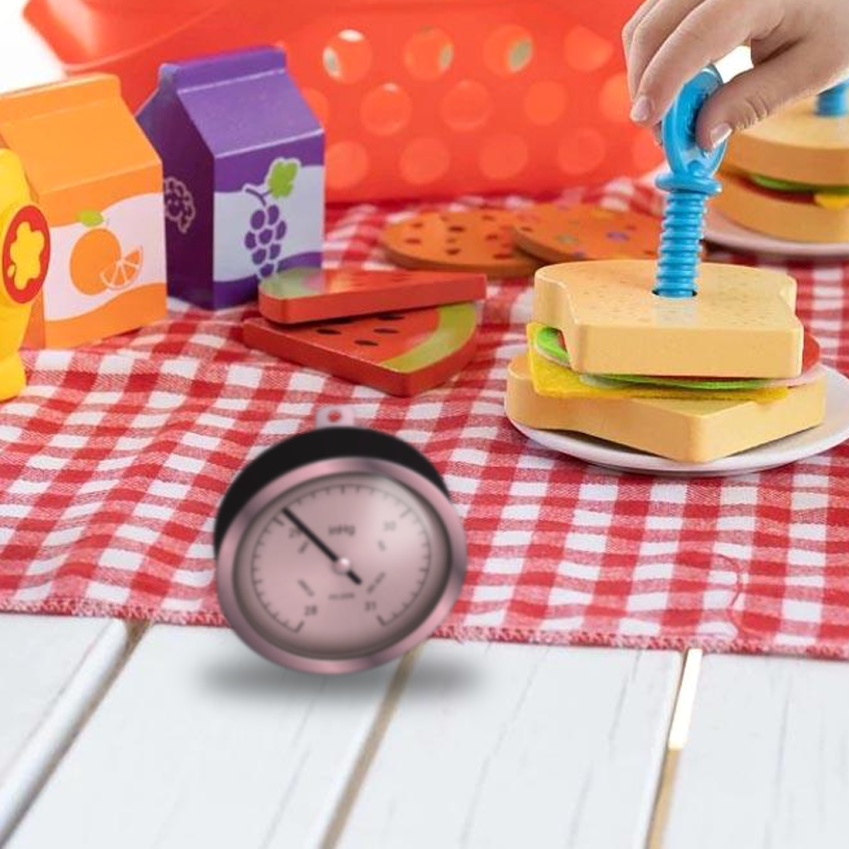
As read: 29.1 inHg
